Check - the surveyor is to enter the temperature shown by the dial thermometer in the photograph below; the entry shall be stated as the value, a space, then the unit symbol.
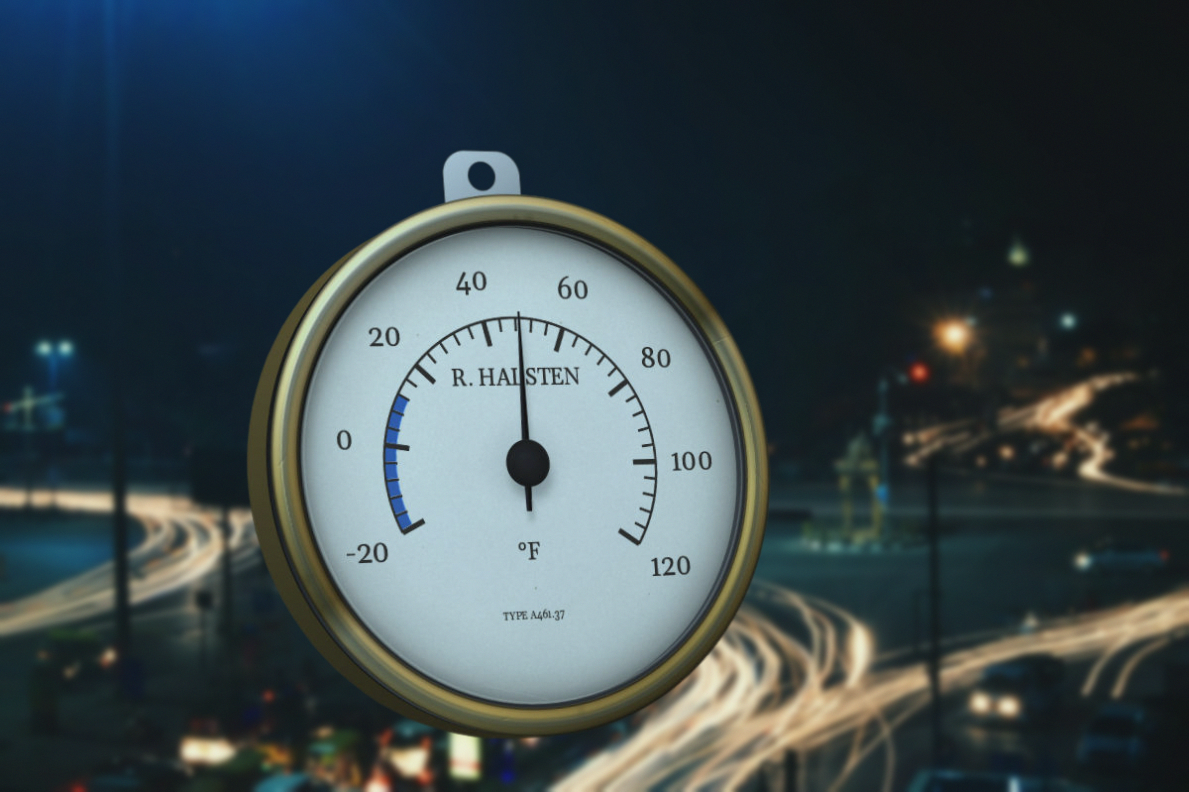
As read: 48 °F
